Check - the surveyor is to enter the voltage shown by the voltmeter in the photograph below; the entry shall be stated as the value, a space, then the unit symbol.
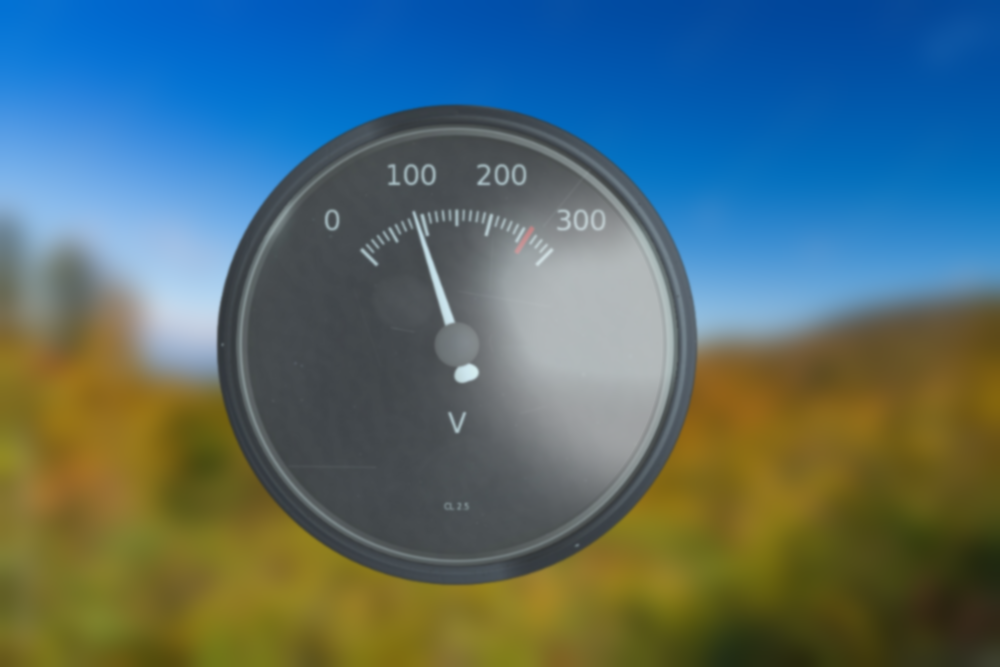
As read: 90 V
